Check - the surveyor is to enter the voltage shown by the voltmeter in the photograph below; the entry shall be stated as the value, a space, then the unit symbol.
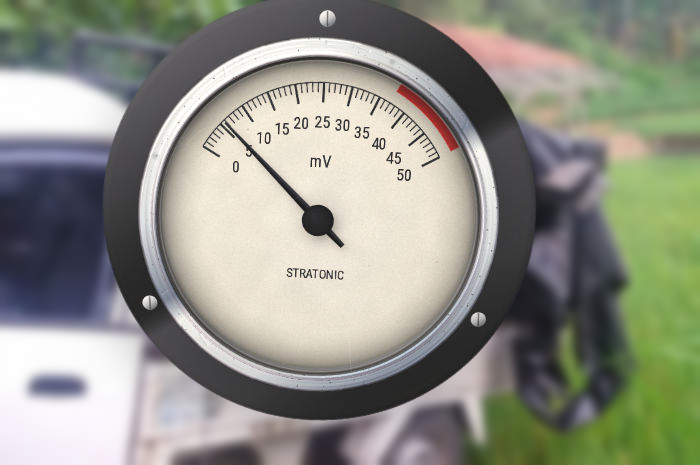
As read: 6 mV
